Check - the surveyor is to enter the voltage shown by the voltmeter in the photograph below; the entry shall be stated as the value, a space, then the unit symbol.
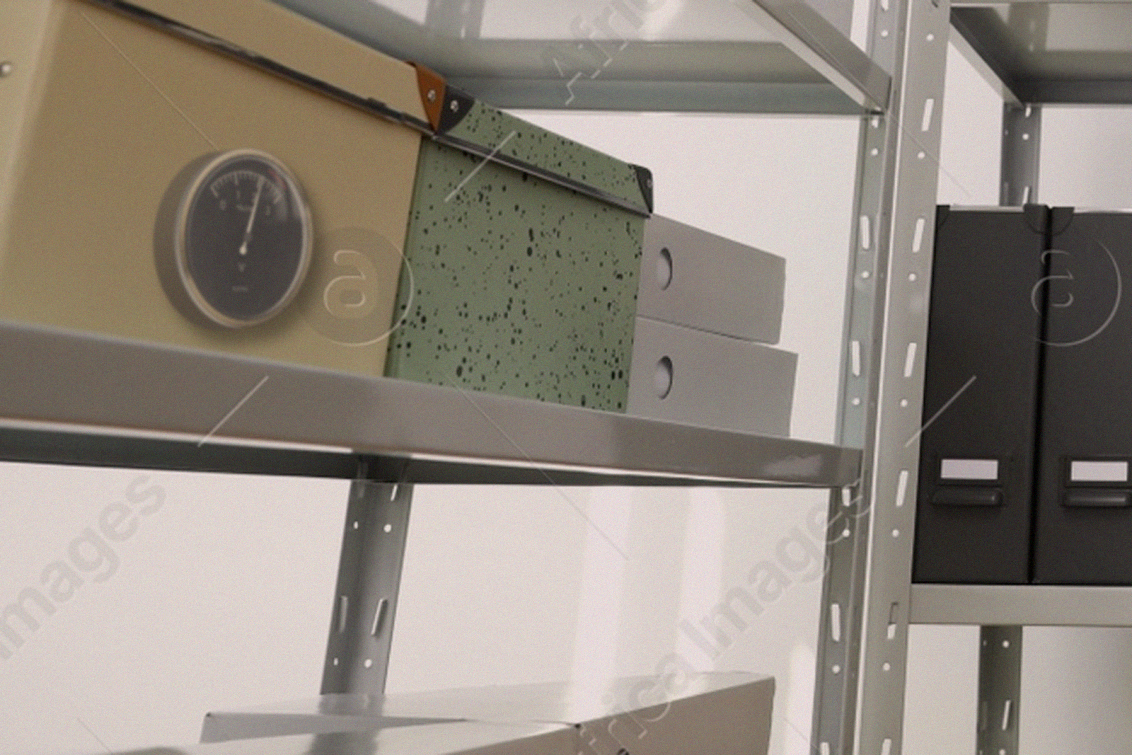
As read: 2 V
